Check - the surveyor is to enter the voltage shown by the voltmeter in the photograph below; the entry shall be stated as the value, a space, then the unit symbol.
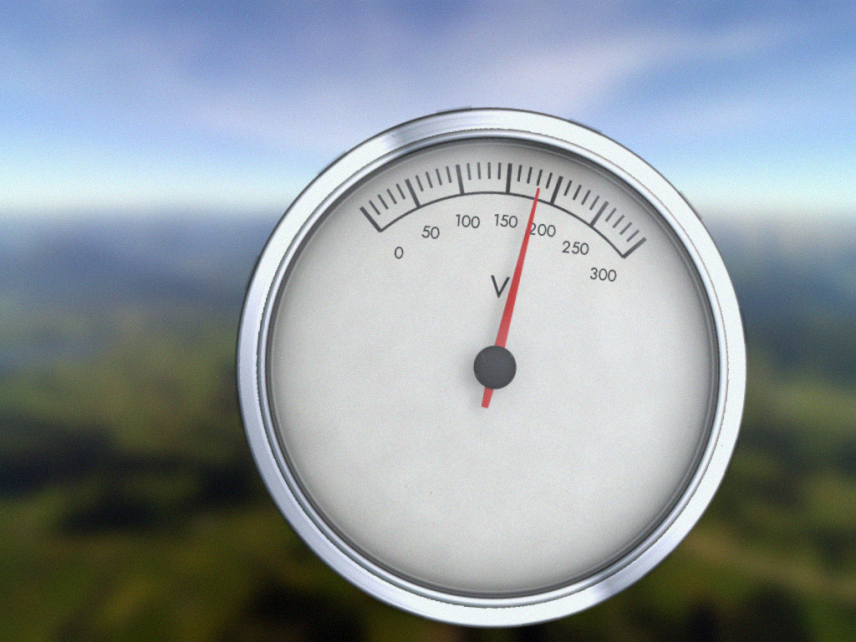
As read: 180 V
